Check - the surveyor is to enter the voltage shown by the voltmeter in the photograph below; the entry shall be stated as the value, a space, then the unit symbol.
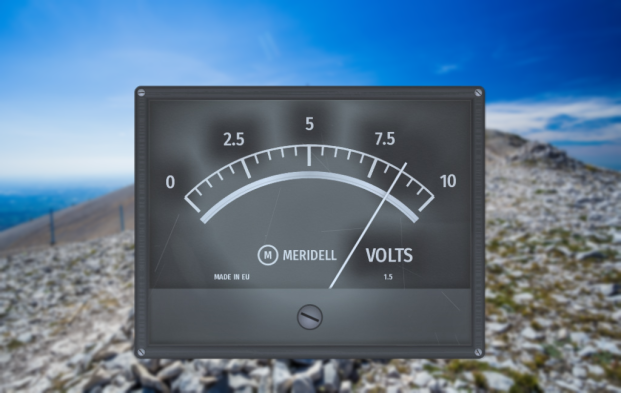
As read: 8.5 V
